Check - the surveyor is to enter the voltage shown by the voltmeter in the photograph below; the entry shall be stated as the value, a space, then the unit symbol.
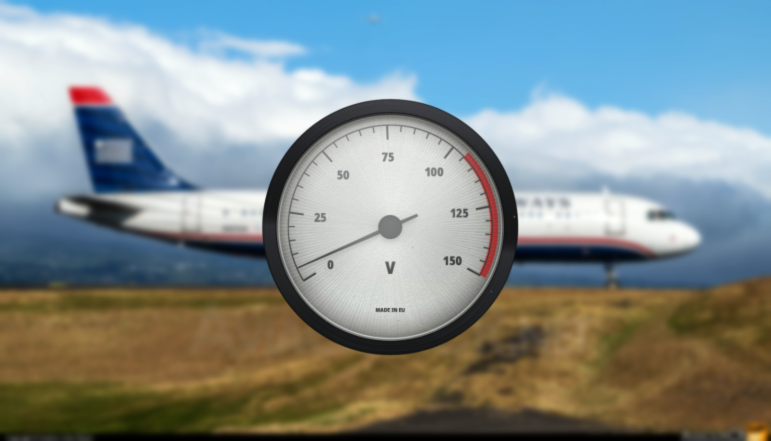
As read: 5 V
